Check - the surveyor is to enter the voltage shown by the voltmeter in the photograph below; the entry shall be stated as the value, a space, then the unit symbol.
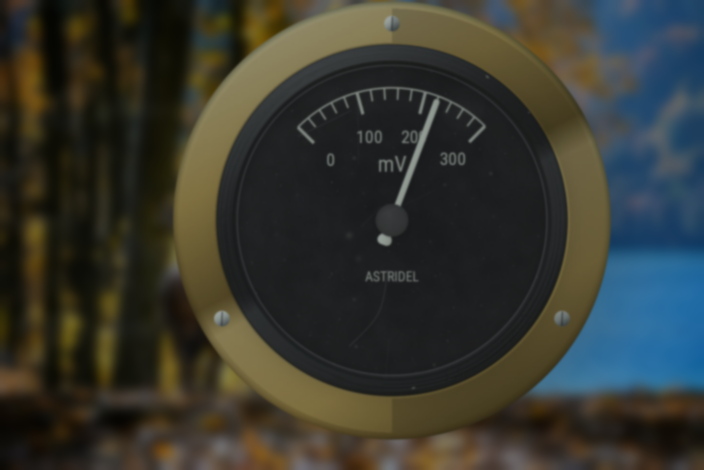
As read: 220 mV
